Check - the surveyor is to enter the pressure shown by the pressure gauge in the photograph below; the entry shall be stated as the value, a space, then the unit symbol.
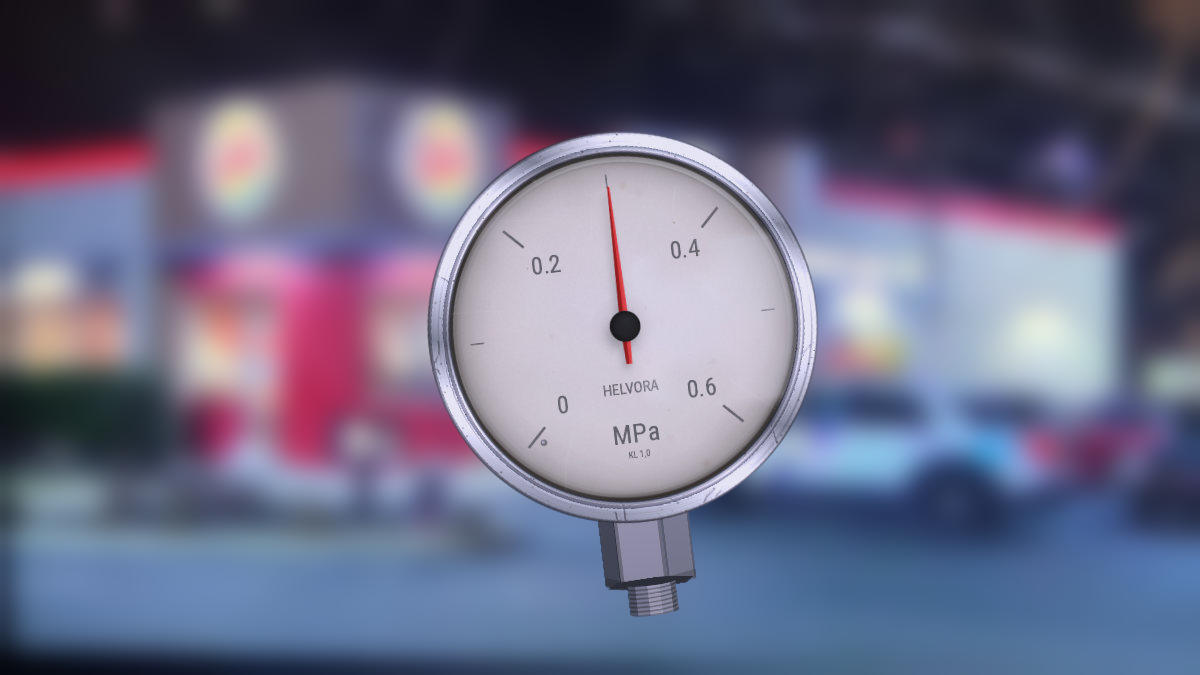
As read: 0.3 MPa
